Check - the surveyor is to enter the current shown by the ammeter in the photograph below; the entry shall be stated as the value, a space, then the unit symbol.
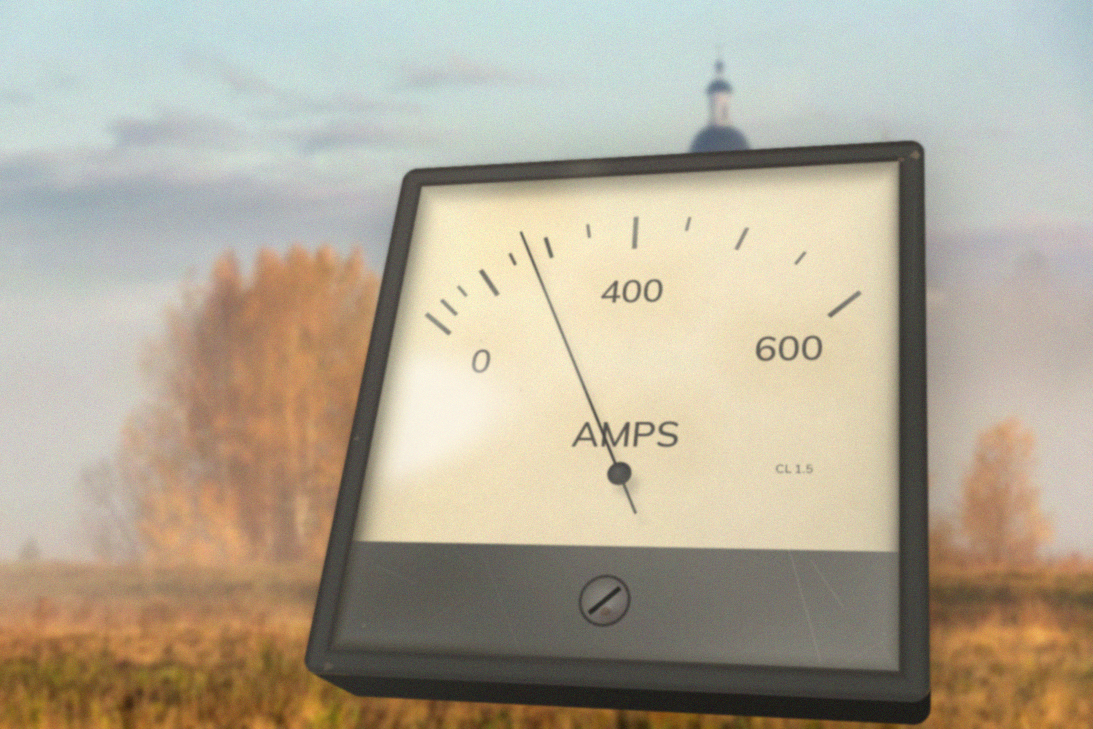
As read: 275 A
